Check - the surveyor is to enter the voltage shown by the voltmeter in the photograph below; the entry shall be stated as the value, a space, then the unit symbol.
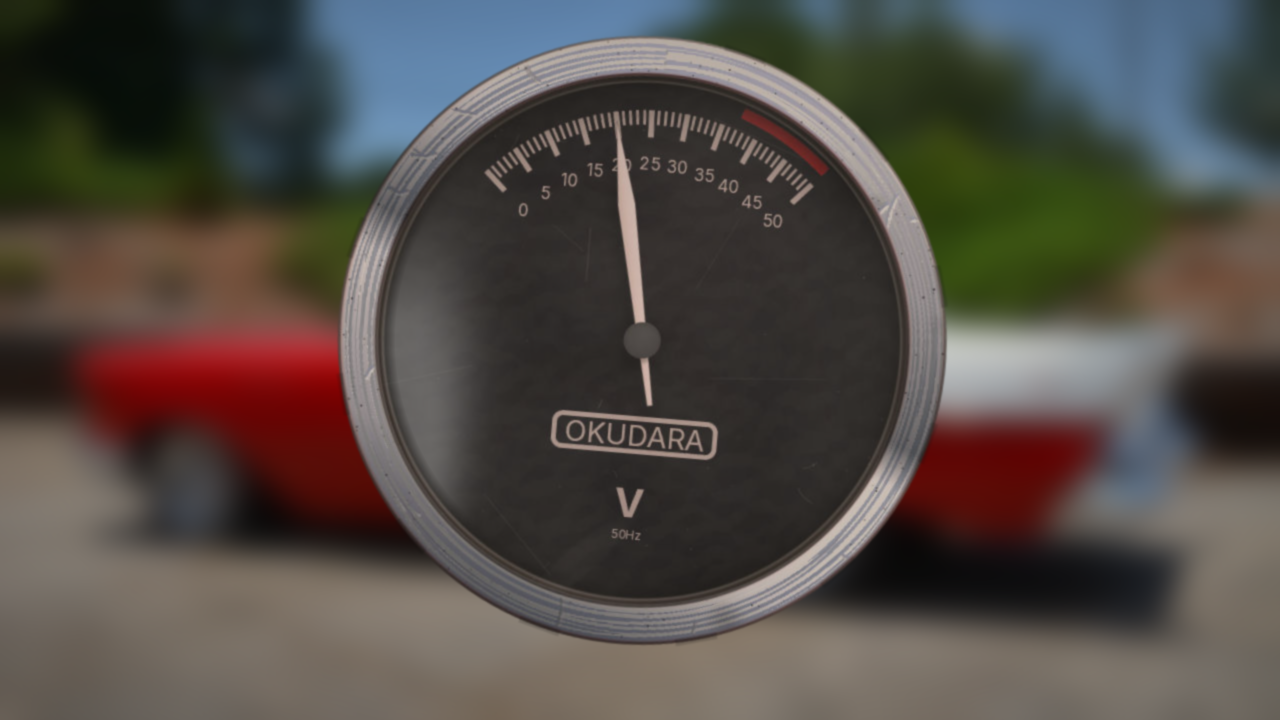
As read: 20 V
